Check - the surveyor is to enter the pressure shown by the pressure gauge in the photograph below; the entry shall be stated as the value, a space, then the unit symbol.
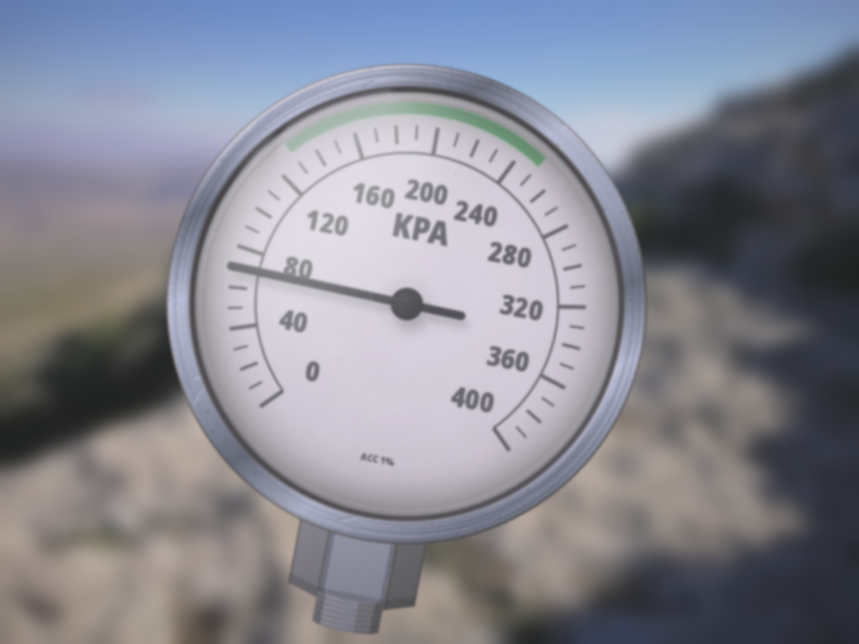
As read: 70 kPa
